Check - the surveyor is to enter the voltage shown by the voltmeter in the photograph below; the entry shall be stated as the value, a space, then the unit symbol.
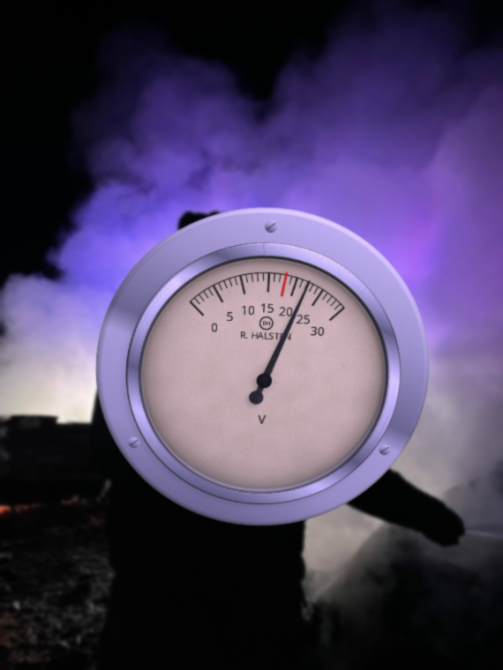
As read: 22 V
